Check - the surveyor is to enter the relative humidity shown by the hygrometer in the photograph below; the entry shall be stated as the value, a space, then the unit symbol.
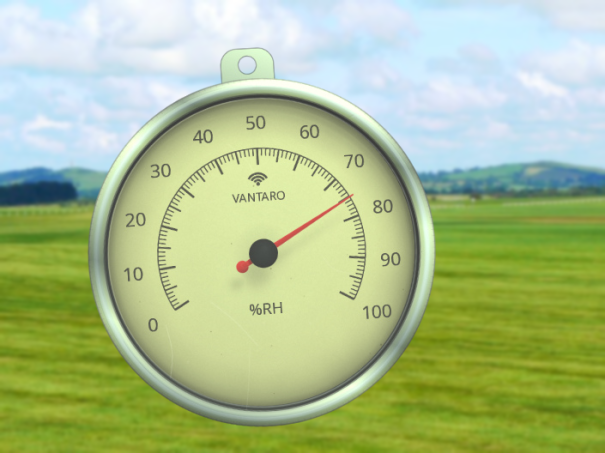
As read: 75 %
